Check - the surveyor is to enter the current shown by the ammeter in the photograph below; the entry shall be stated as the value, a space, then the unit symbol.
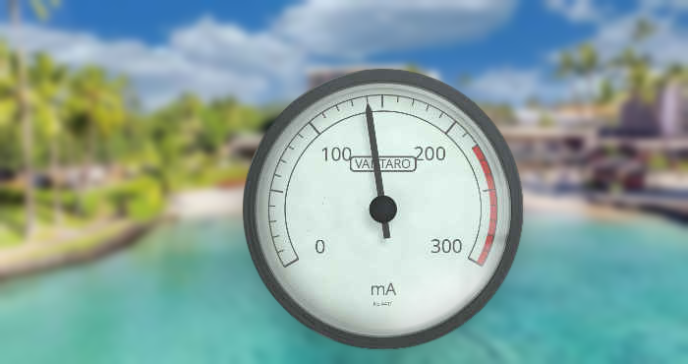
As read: 140 mA
